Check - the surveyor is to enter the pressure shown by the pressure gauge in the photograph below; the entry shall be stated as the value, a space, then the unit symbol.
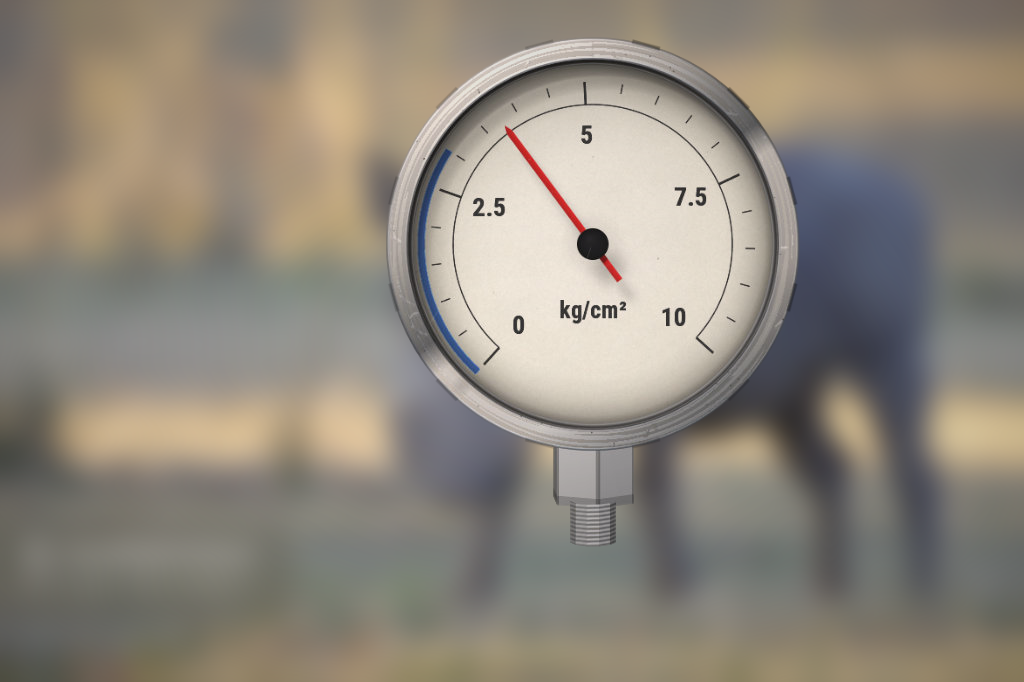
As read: 3.75 kg/cm²
